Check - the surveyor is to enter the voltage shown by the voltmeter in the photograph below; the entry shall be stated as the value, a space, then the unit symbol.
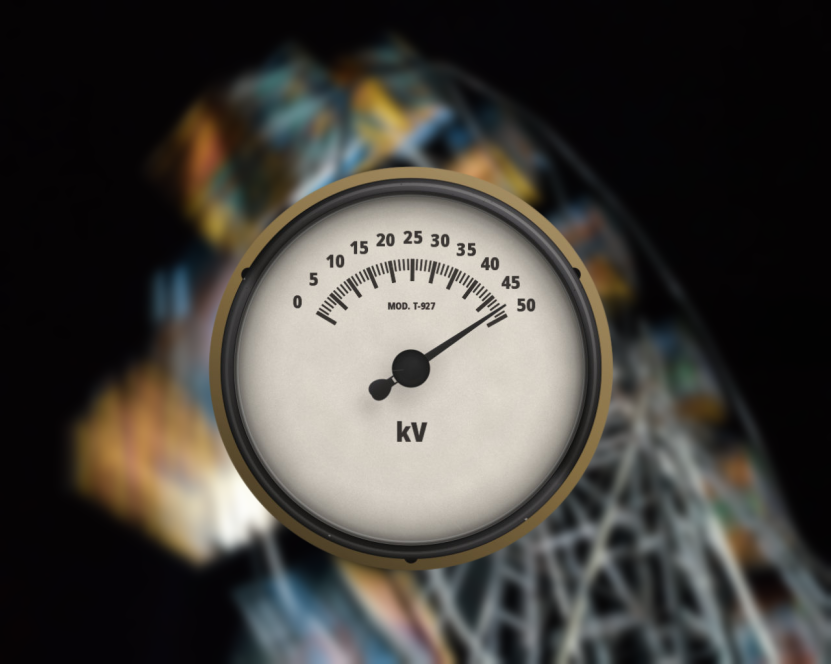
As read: 48 kV
